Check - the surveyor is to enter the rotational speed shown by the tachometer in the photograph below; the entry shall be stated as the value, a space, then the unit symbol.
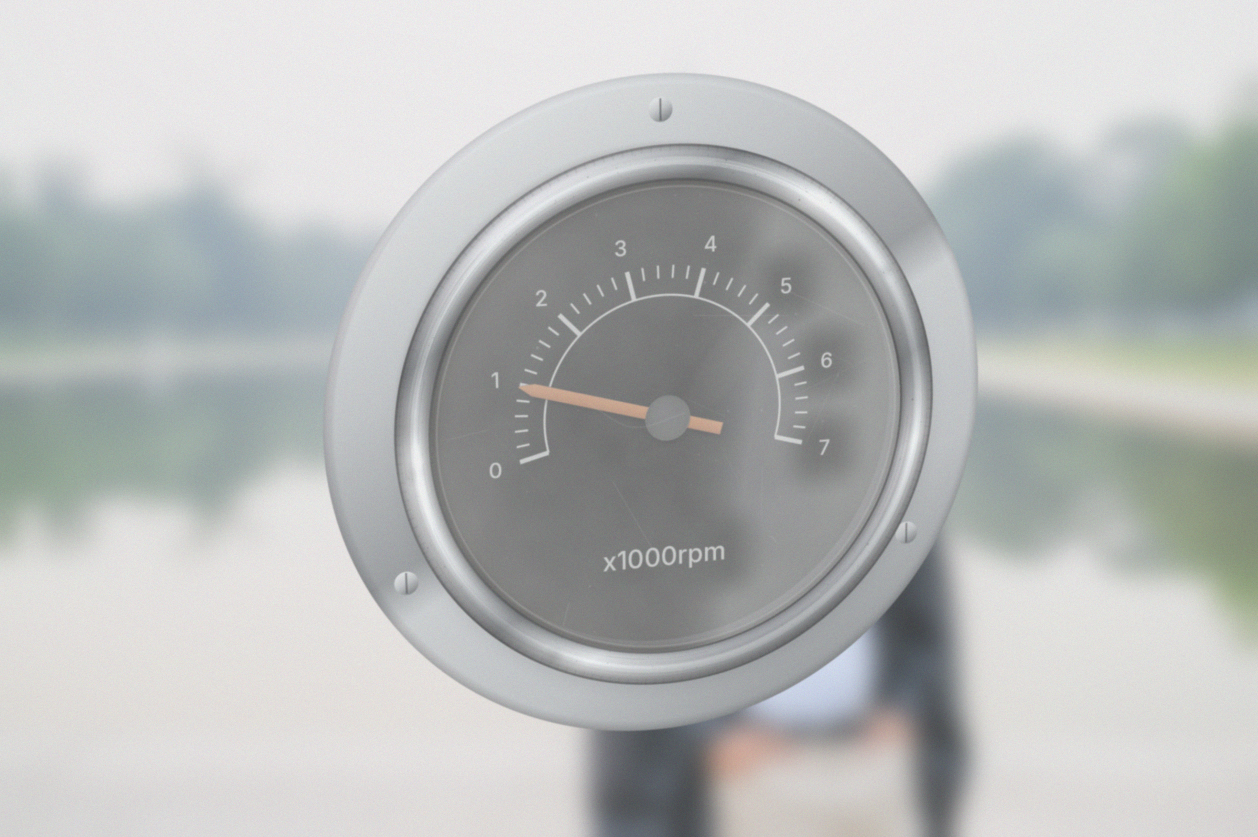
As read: 1000 rpm
